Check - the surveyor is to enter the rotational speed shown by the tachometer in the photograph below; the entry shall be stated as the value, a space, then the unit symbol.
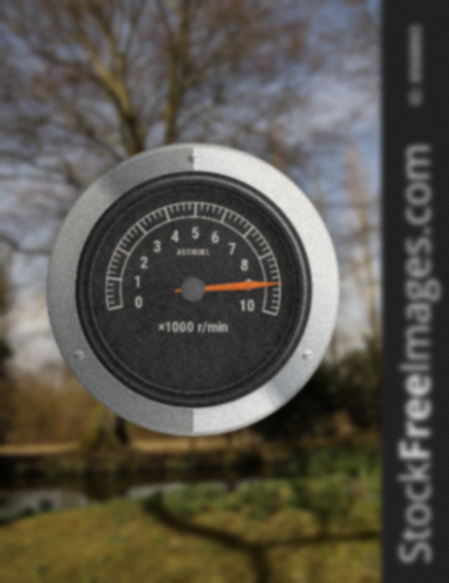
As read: 9000 rpm
